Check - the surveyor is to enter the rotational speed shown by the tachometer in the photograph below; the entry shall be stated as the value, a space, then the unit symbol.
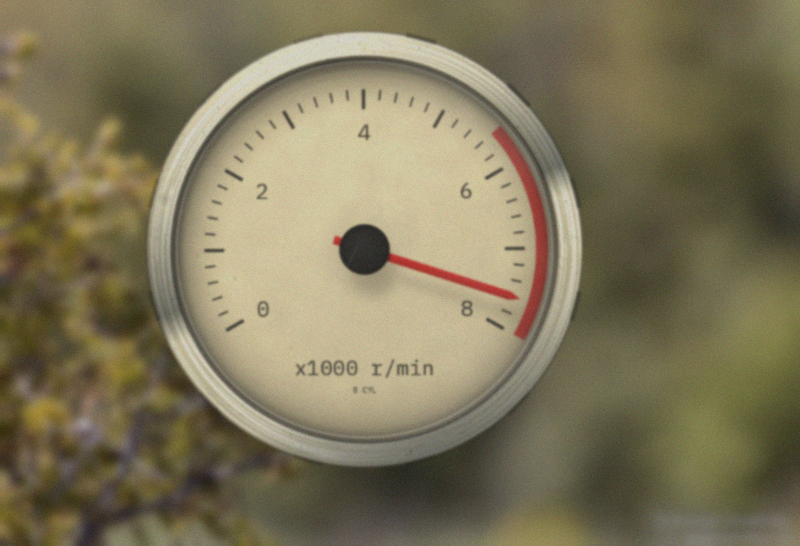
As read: 7600 rpm
